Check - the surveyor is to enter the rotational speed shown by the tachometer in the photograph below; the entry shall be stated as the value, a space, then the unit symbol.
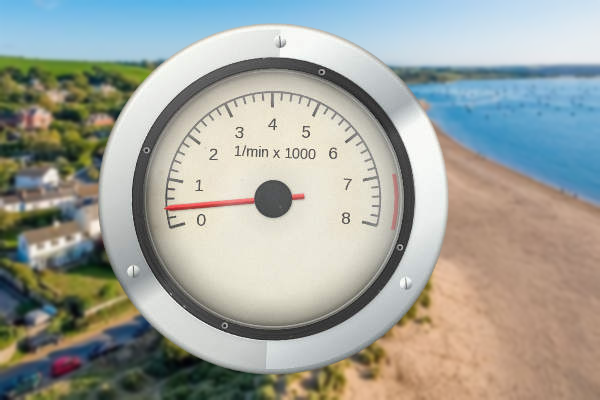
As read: 400 rpm
